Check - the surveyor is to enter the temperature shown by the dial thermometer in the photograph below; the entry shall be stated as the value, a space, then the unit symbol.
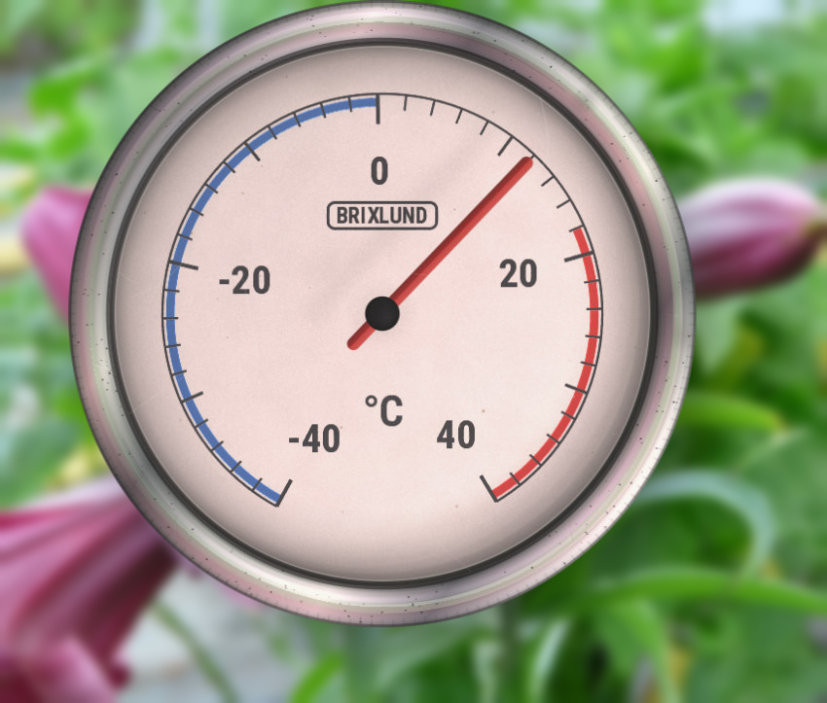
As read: 12 °C
